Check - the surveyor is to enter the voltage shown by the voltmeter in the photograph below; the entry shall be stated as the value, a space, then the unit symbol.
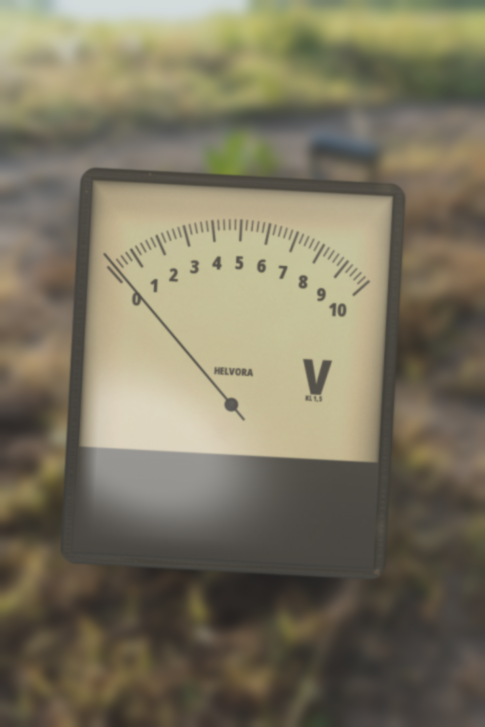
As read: 0.2 V
